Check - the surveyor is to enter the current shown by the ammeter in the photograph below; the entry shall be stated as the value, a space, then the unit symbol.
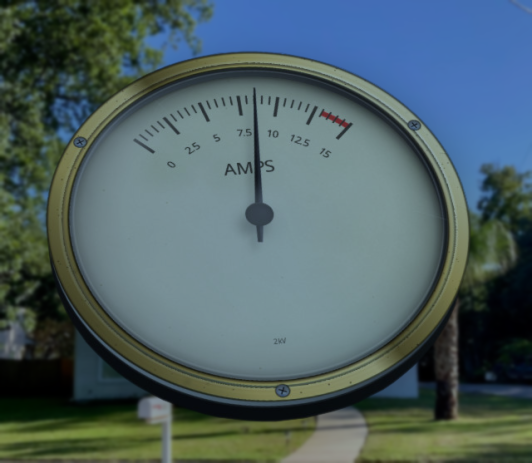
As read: 8.5 A
